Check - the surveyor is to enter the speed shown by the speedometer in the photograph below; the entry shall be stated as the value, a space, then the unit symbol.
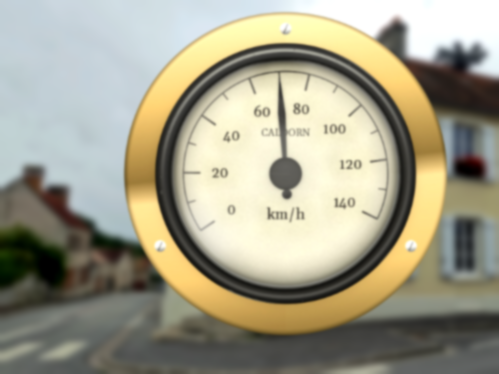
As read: 70 km/h
